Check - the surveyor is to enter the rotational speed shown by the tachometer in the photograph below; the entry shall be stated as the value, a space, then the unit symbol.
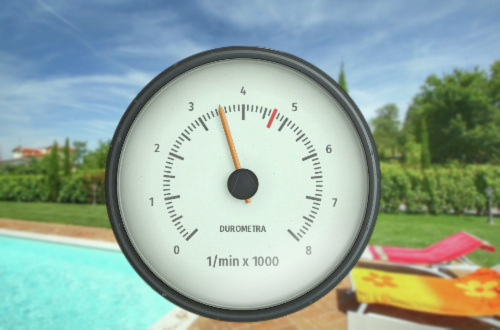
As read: 3500 rpm
